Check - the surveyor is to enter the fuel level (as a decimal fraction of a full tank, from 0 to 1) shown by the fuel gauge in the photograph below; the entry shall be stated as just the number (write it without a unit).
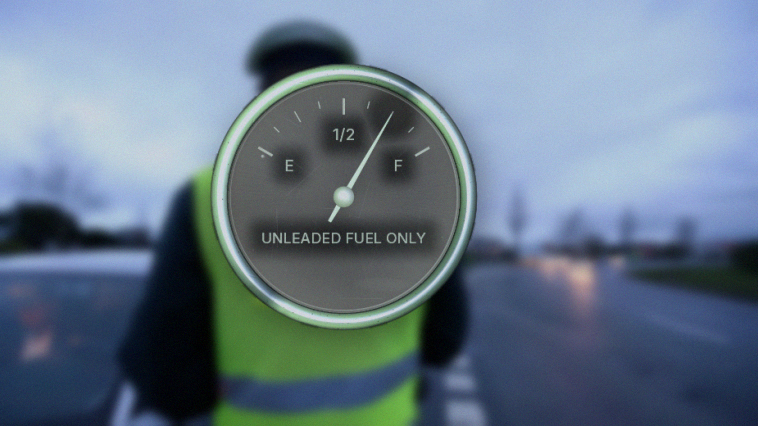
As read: 0.75
